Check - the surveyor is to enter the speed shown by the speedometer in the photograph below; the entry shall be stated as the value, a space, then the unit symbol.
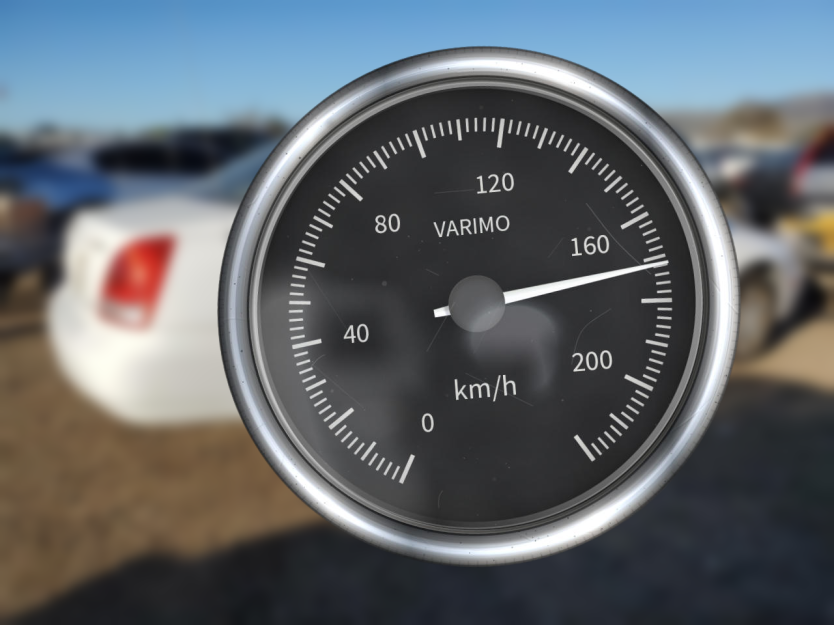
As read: 172 km/h
